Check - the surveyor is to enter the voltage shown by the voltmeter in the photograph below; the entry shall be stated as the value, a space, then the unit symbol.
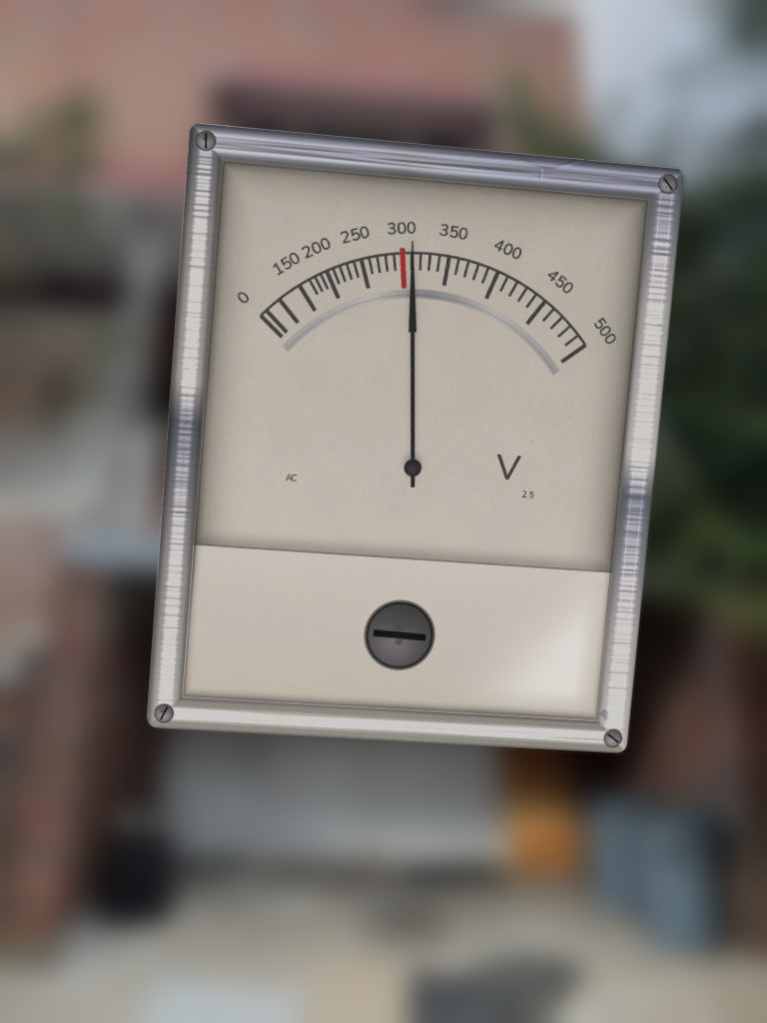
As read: 310 V
